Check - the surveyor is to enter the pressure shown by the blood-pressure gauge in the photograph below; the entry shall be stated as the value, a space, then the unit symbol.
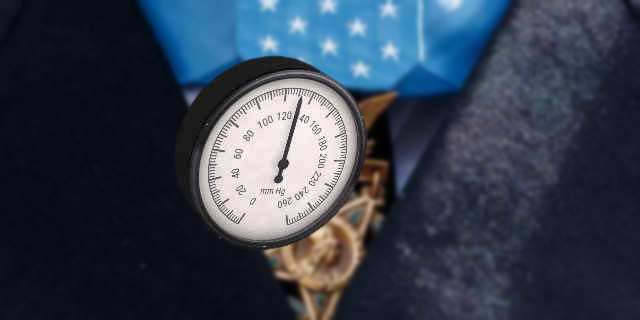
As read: 130 mmHg
